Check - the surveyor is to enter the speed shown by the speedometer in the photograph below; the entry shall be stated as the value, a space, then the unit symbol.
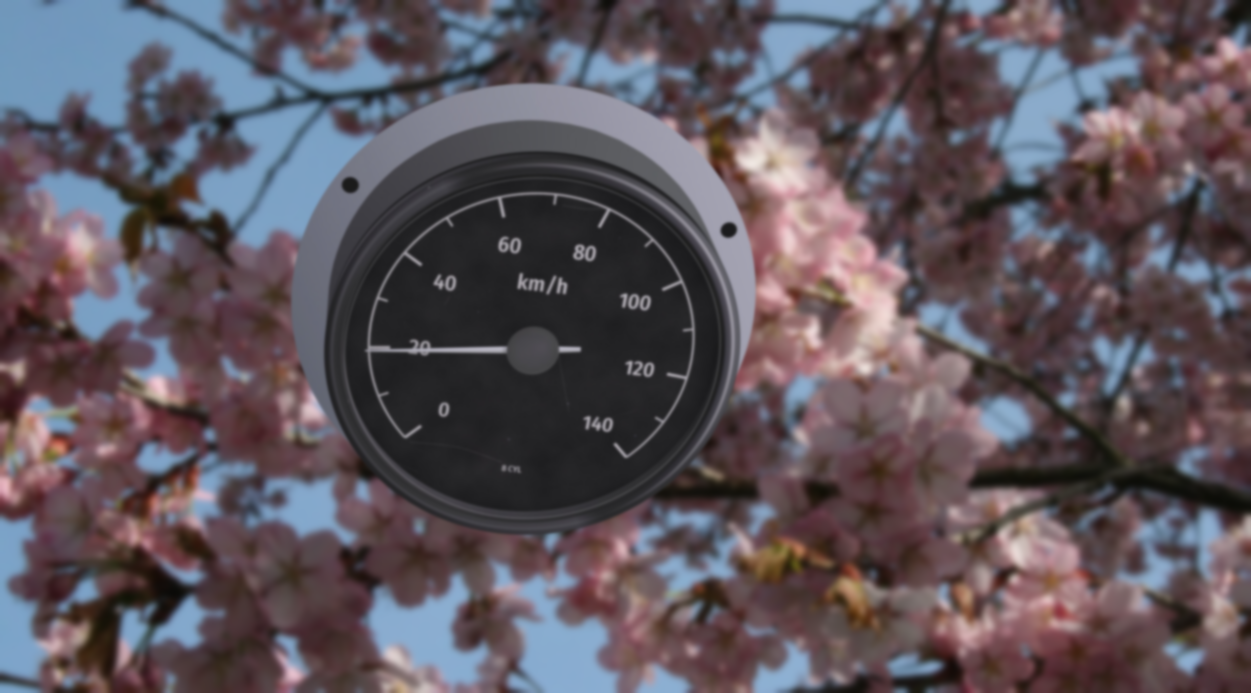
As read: 20 km/h
